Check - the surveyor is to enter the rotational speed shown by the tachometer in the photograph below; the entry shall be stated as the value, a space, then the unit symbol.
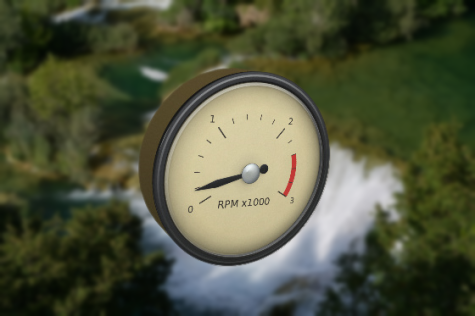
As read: 200 rpm
